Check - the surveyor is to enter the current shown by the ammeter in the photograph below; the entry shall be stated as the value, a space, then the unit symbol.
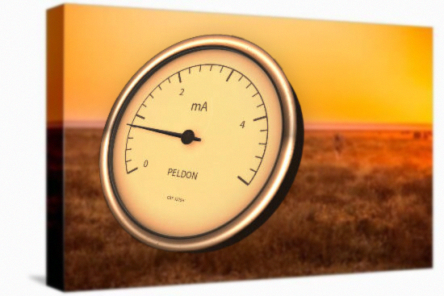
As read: 0.8 mA
